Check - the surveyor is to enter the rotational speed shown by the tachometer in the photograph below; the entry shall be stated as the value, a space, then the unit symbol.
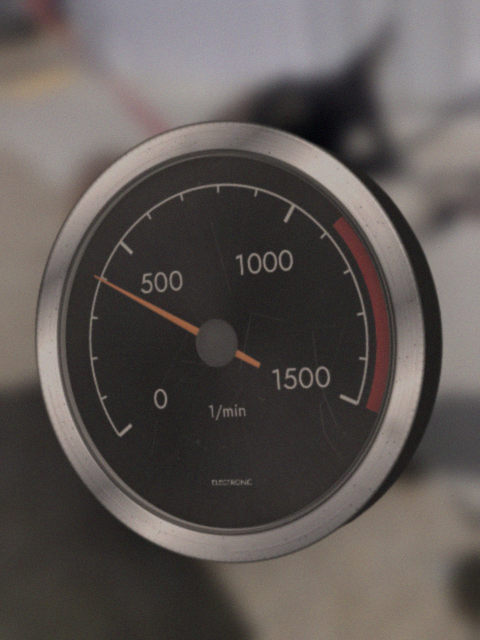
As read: 400 rpm
